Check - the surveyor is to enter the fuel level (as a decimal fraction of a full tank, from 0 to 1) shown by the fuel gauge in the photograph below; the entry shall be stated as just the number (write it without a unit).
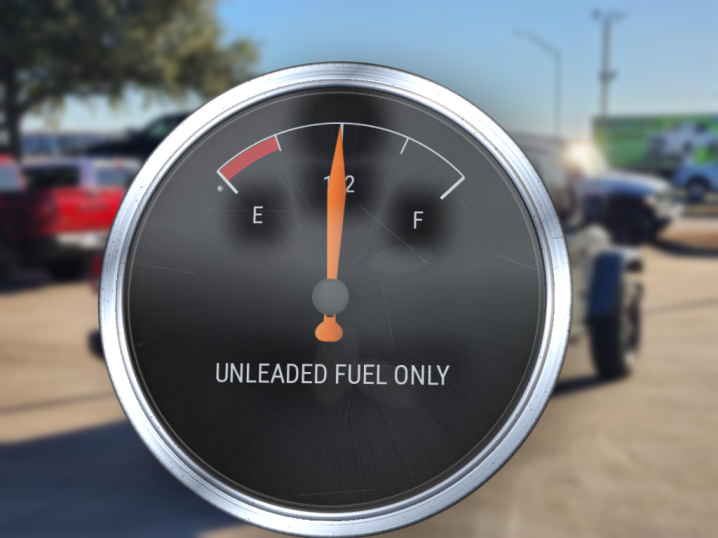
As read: 0.5
